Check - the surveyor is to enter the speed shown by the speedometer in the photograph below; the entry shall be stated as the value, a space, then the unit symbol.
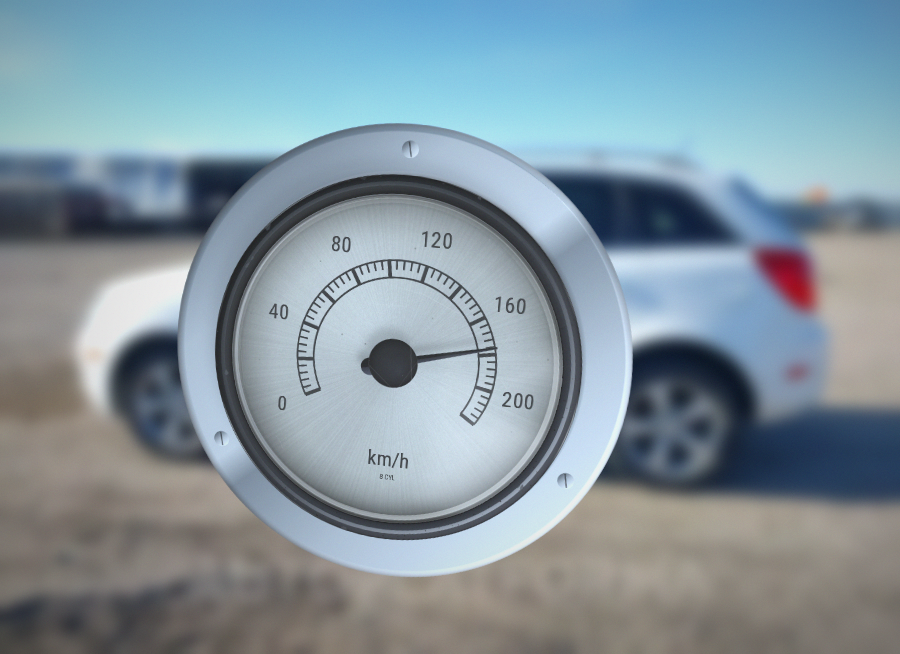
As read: 176 km/h
